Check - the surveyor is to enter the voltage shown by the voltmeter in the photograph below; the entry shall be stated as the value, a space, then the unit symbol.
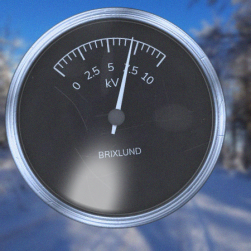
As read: 7 kV
